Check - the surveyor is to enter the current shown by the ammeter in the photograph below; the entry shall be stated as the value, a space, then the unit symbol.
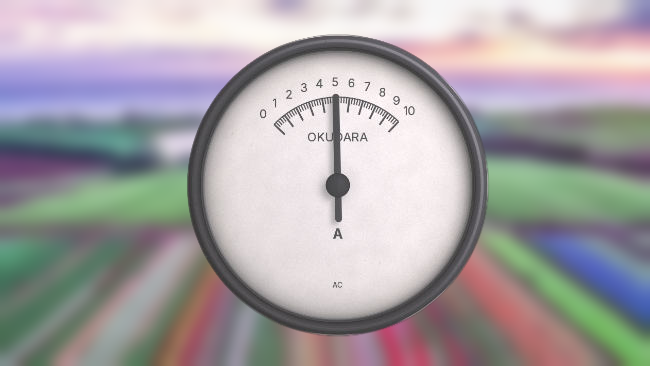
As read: 5 A
